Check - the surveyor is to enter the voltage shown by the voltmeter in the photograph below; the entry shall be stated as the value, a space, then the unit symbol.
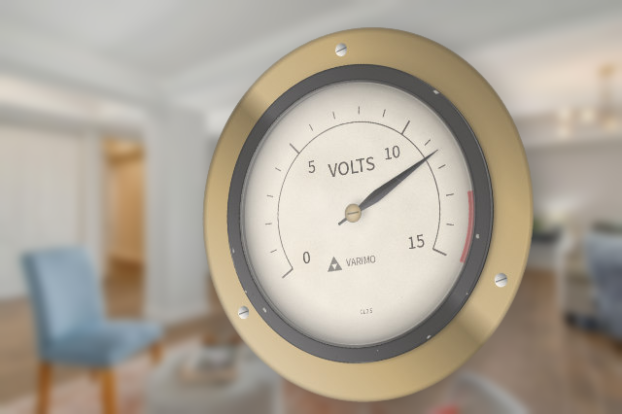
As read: 11.5 V
